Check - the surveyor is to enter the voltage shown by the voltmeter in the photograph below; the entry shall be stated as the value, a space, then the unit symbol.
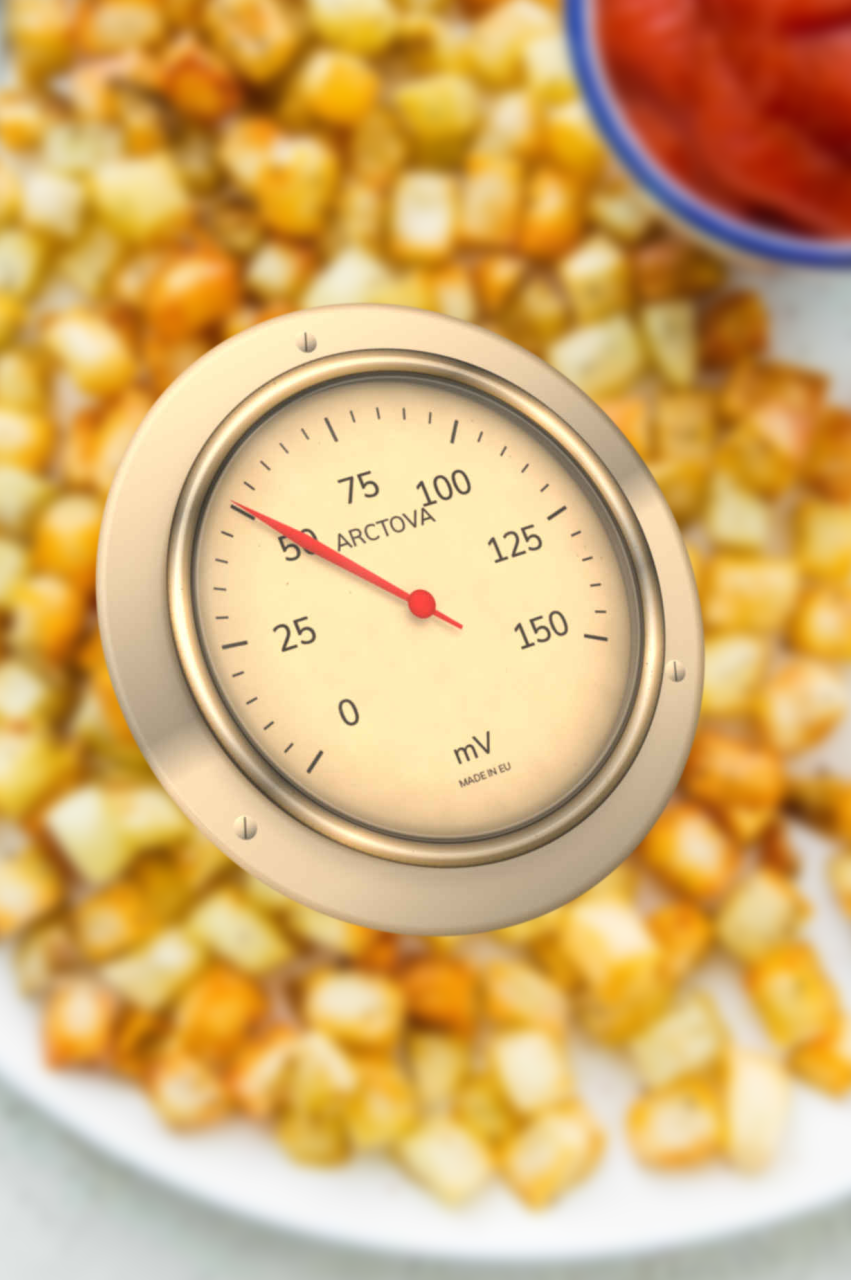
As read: 50 mV
